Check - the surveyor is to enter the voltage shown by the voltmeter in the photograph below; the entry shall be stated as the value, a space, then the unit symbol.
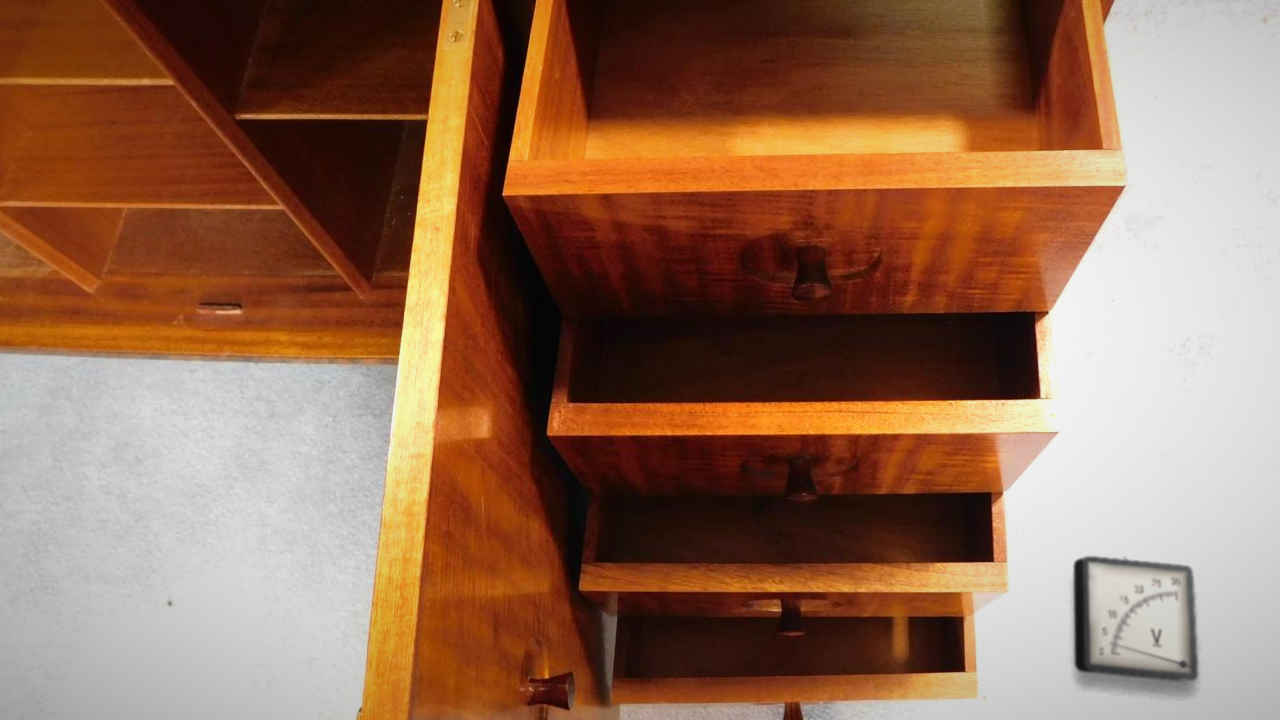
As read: 2.5 V
